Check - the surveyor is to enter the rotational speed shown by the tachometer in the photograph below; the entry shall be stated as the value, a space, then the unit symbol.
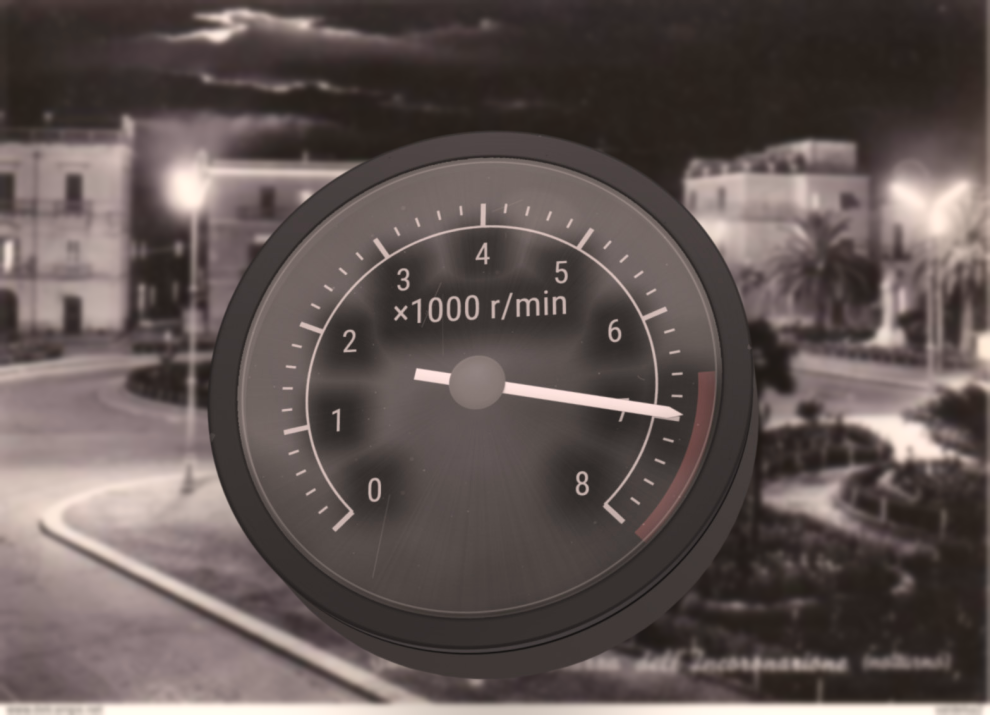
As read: 7000 rpm
